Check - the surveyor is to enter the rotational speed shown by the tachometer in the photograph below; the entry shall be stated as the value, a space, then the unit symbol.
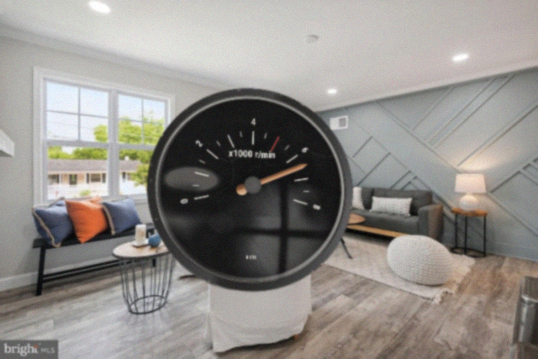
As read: 6500 rpm
